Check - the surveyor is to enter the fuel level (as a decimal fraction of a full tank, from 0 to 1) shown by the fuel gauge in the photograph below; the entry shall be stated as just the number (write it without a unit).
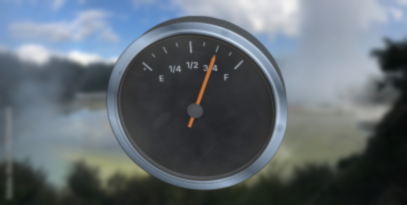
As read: 0.75
